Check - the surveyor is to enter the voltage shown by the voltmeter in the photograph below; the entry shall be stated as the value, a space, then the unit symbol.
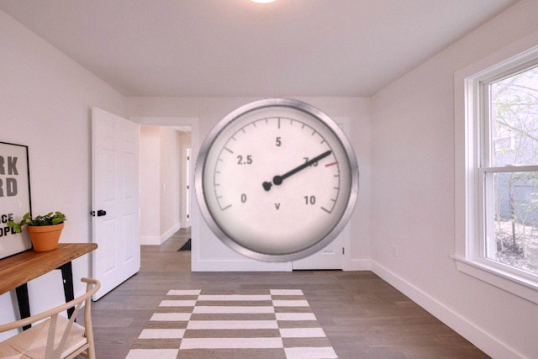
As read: 7.5 V
